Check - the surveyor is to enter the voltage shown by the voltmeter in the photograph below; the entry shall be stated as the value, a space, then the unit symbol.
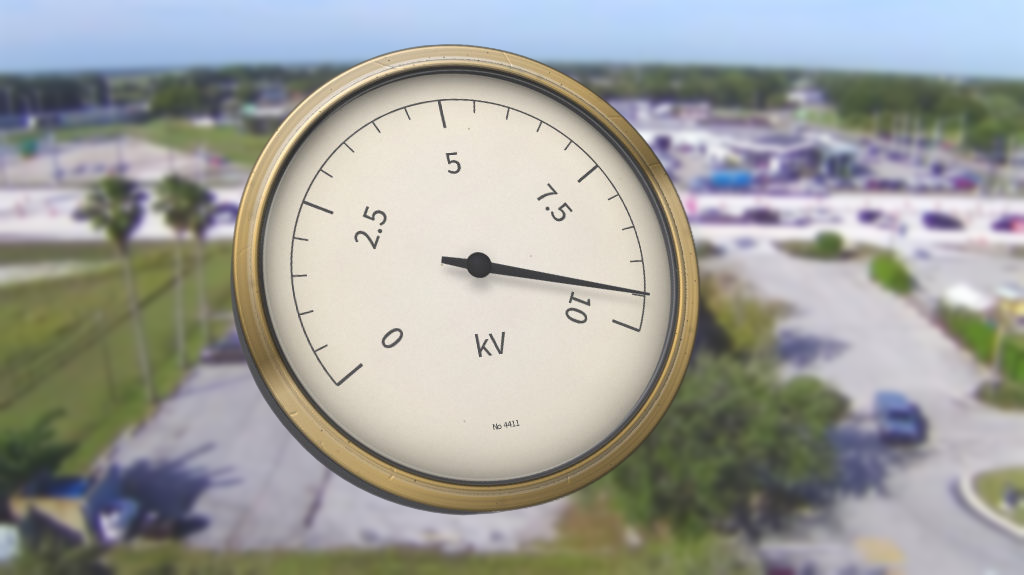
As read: 9.5 kV
